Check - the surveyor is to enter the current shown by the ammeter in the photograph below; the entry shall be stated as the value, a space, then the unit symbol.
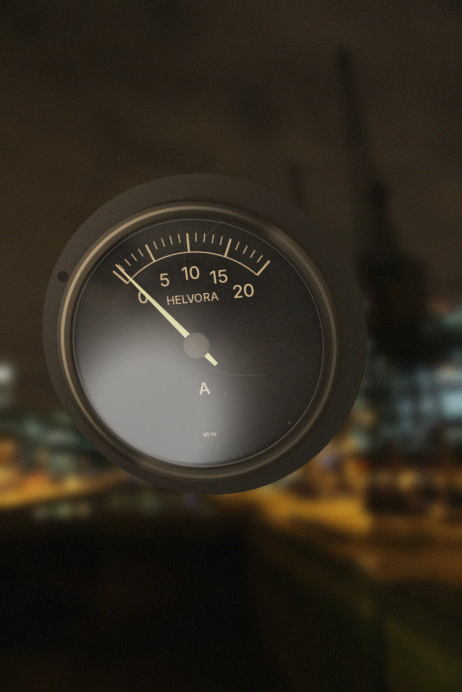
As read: 1 A
